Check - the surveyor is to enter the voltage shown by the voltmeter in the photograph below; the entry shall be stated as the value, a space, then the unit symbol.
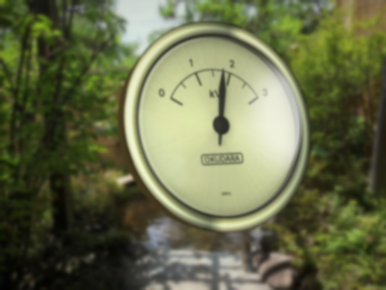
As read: 1.75 kV
